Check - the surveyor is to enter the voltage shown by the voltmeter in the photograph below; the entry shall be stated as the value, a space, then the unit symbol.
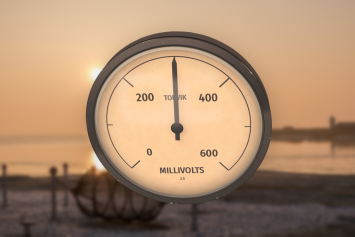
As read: 300 mV
